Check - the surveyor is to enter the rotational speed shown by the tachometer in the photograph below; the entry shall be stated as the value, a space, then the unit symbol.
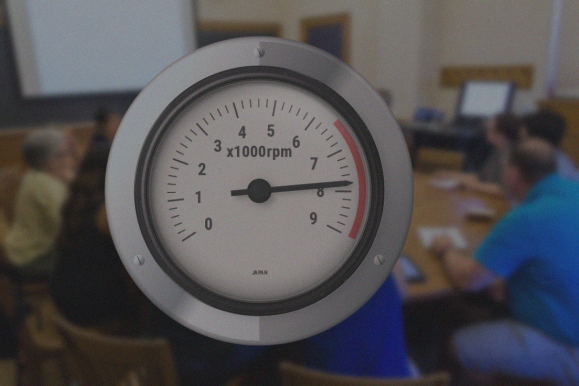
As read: 7800 rpm
